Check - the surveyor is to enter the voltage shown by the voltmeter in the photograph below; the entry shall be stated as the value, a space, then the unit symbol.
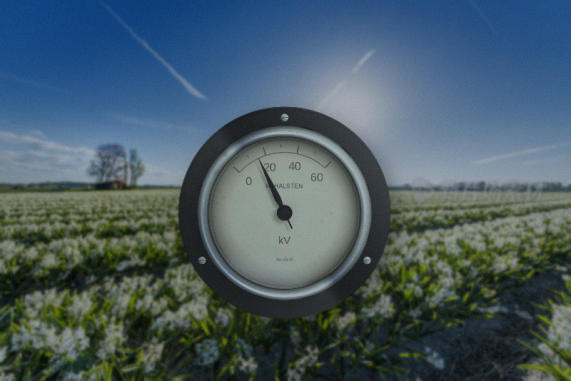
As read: 15 kV
